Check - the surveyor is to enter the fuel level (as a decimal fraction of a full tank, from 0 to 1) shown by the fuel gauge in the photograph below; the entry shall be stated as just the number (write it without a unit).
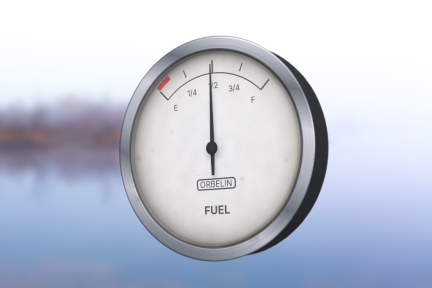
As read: 0.5
